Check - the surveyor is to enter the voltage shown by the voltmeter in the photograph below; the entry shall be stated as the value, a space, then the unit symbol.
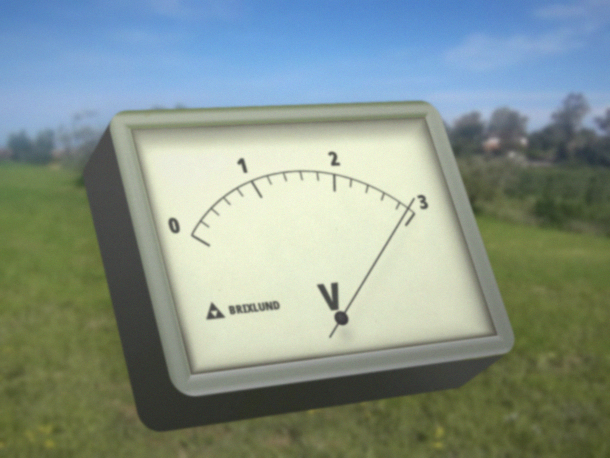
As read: 2.9 V
